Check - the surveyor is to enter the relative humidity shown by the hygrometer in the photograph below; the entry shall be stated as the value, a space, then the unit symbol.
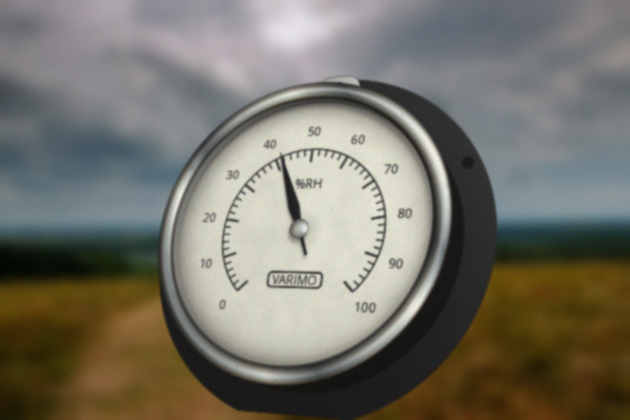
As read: 42 %
